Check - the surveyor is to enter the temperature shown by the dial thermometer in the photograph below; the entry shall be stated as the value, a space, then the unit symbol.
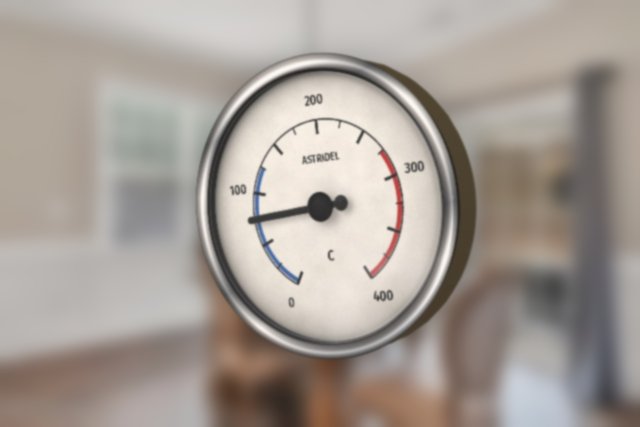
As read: 75 °C
